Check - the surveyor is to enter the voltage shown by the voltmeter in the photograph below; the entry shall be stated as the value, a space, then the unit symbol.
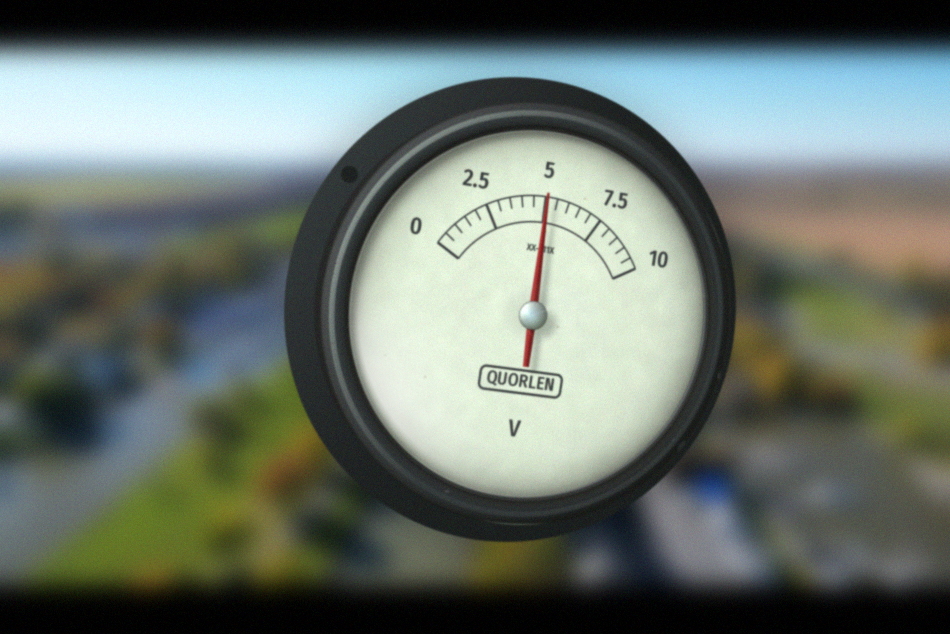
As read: 5 V
